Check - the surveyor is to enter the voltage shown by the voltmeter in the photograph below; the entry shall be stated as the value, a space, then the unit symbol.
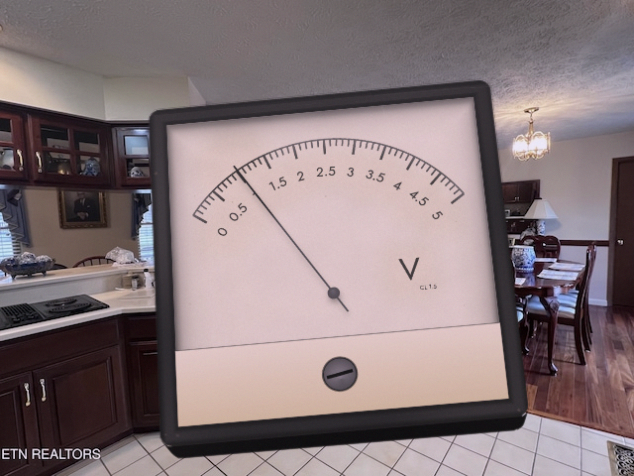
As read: 1 V
